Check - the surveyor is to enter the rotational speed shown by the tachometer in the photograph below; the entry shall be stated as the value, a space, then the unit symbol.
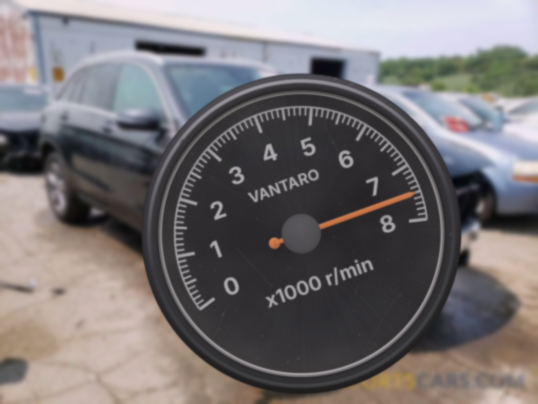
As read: 7500 rpm
